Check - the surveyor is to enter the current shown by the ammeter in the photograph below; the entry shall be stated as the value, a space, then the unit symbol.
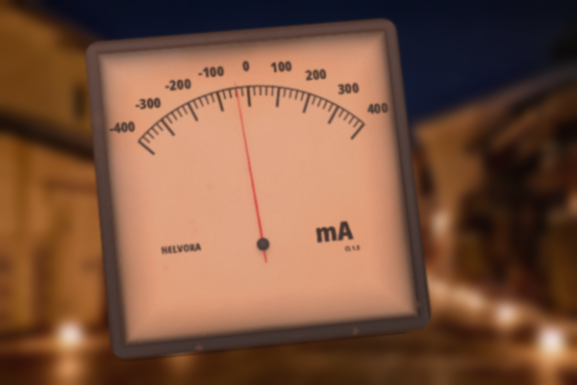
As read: -40 mA
